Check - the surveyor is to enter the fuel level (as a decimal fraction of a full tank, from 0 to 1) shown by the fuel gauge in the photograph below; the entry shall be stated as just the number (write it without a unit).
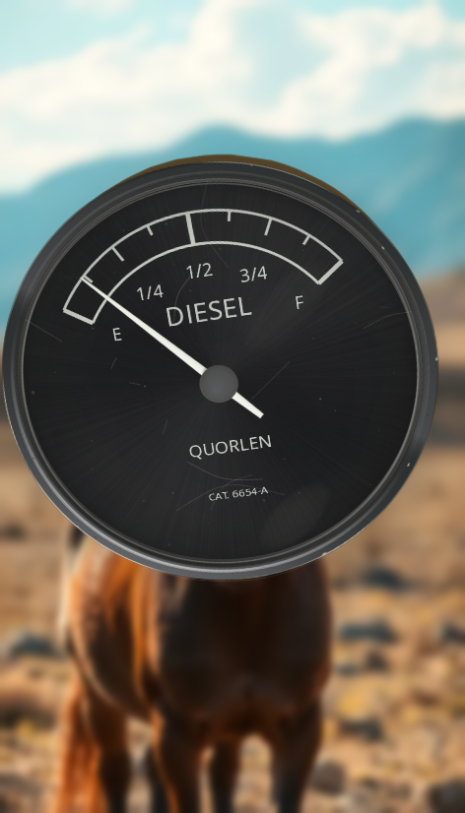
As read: 0.125
